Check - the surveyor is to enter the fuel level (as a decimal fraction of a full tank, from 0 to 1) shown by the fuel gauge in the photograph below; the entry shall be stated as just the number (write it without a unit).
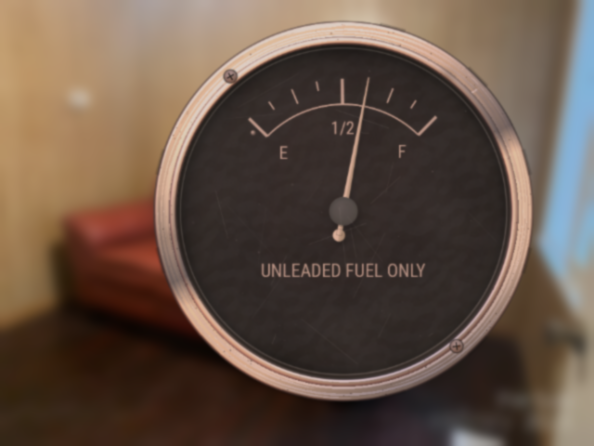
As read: 0.625
